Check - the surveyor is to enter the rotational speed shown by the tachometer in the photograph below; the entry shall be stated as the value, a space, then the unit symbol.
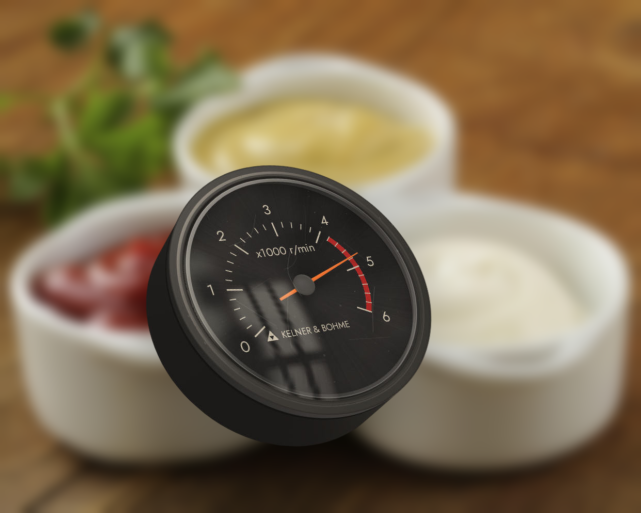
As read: 4800 rpm
